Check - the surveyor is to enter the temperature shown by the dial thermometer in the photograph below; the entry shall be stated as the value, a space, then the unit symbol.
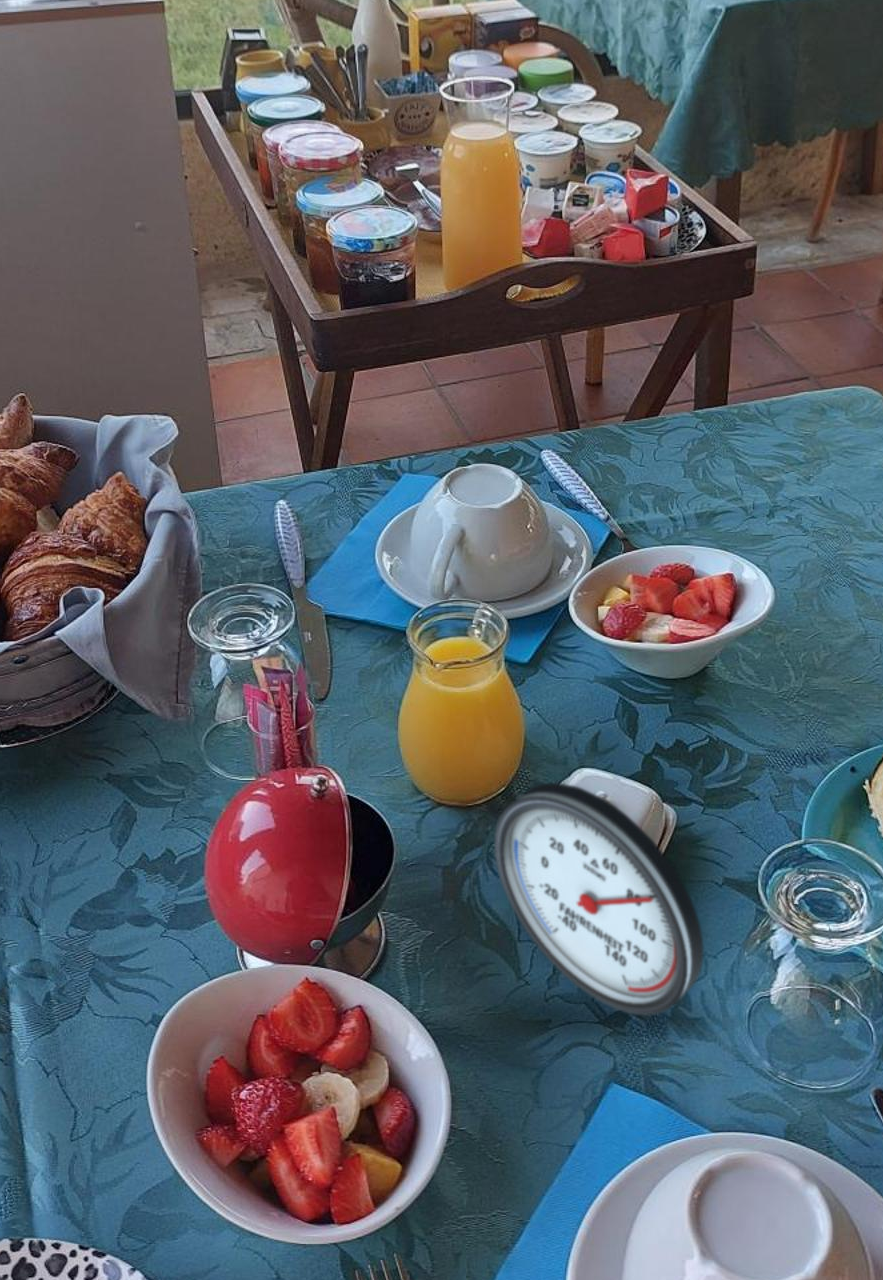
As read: 80 °F
